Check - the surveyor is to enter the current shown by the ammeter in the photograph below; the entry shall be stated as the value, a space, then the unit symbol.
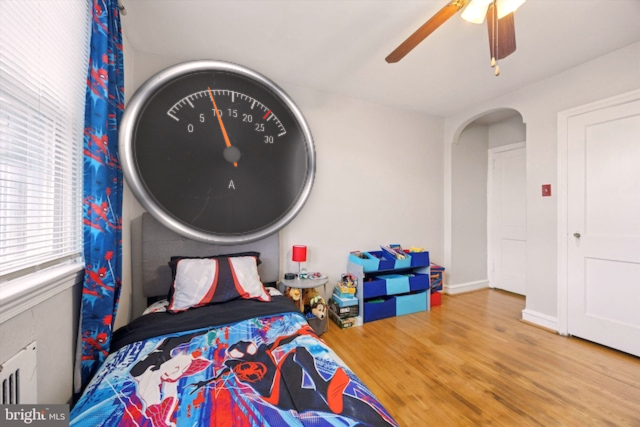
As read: 10 A
